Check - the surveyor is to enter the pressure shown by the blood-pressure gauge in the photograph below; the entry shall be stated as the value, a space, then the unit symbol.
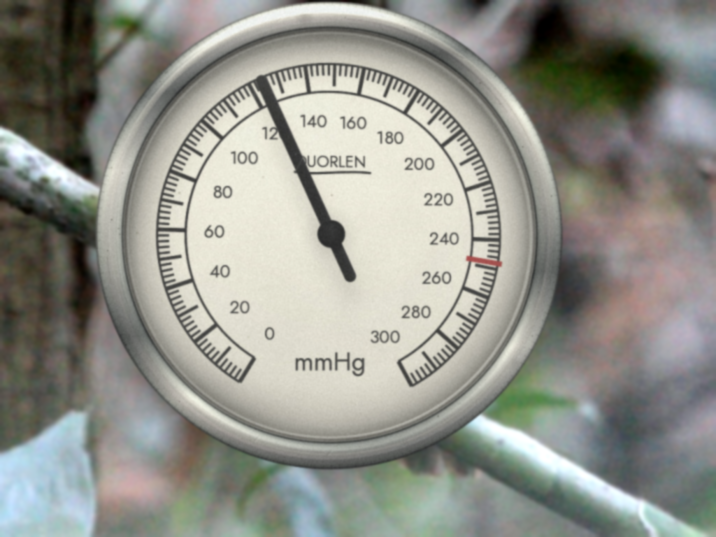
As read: 124 mmHg
